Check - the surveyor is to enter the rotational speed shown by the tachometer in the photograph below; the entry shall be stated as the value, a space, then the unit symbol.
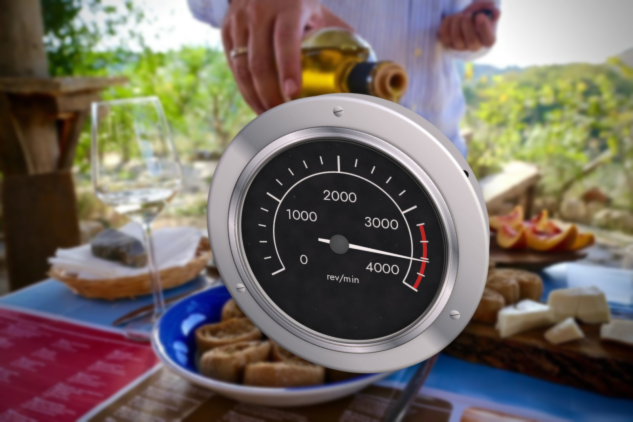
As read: 3600 rpm
